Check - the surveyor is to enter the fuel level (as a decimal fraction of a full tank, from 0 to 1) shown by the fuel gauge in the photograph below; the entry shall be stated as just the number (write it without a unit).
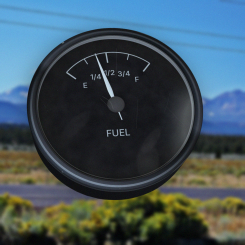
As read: 0.375
